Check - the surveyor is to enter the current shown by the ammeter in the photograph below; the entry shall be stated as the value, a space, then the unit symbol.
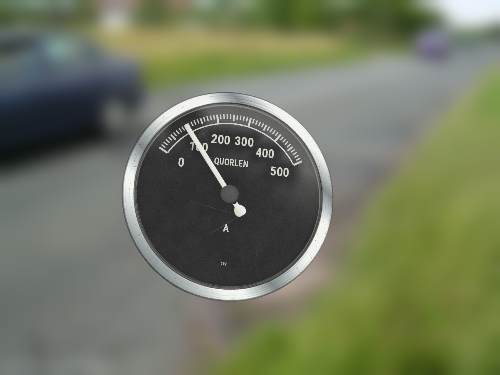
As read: 100 A
